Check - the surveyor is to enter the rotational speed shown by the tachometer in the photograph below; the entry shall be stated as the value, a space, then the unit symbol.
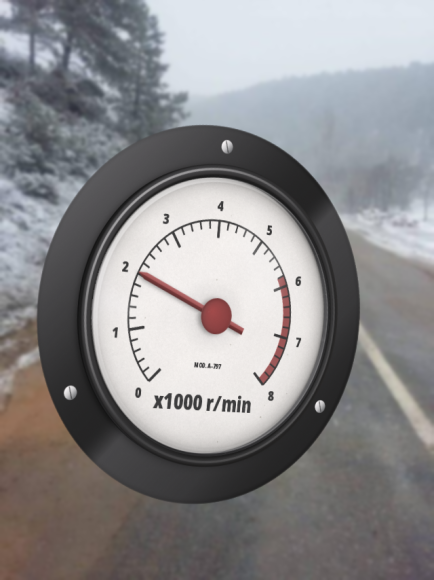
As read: 2000 rpm
